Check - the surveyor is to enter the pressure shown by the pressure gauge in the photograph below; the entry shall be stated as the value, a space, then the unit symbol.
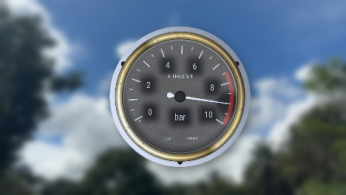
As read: 9 bar
